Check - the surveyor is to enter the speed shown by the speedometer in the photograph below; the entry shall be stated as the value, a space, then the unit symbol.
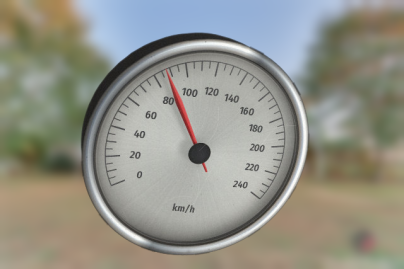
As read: 87.5 km/h
